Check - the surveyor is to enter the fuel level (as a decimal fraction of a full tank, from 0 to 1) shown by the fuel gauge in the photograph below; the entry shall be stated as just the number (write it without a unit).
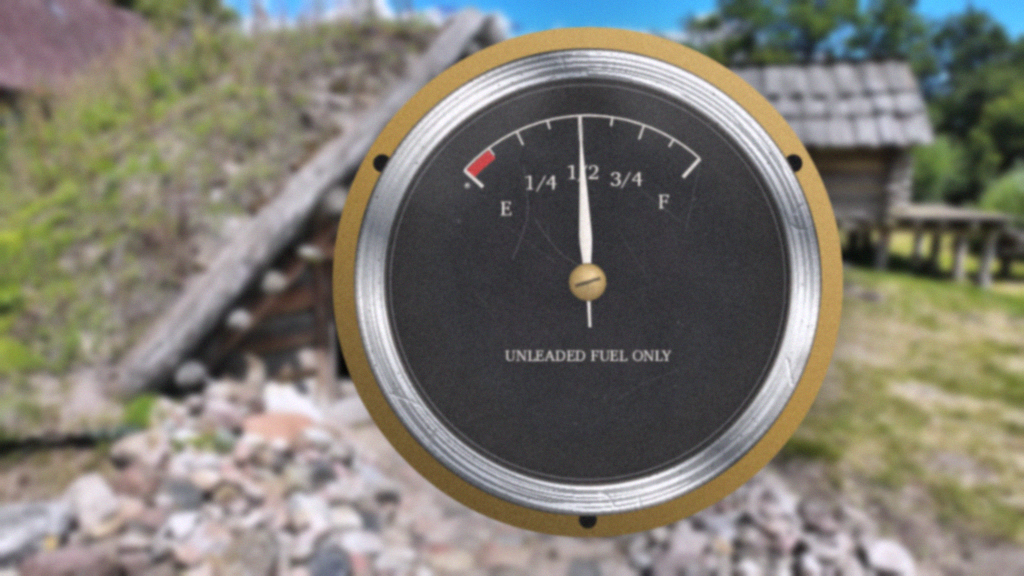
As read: 0.5
